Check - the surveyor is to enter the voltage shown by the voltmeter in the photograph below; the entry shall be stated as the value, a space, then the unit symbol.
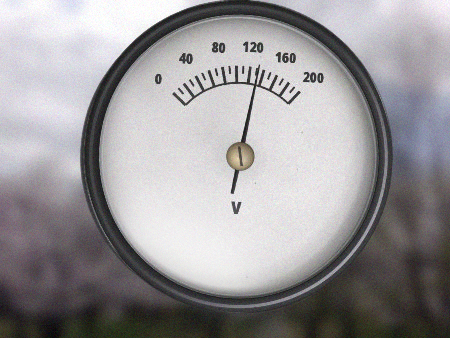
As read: 130 V
